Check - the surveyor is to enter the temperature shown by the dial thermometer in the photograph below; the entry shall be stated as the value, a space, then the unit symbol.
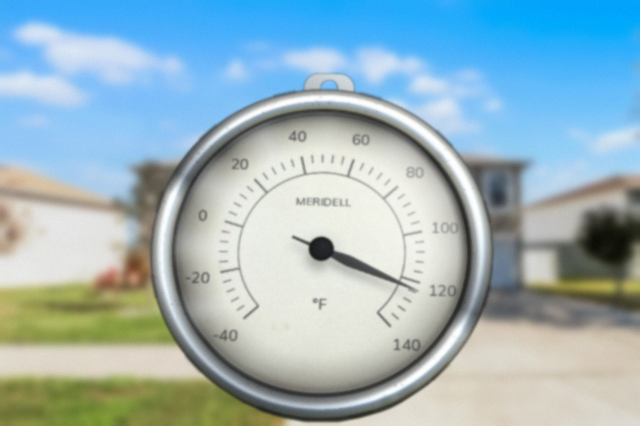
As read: 124 °F
